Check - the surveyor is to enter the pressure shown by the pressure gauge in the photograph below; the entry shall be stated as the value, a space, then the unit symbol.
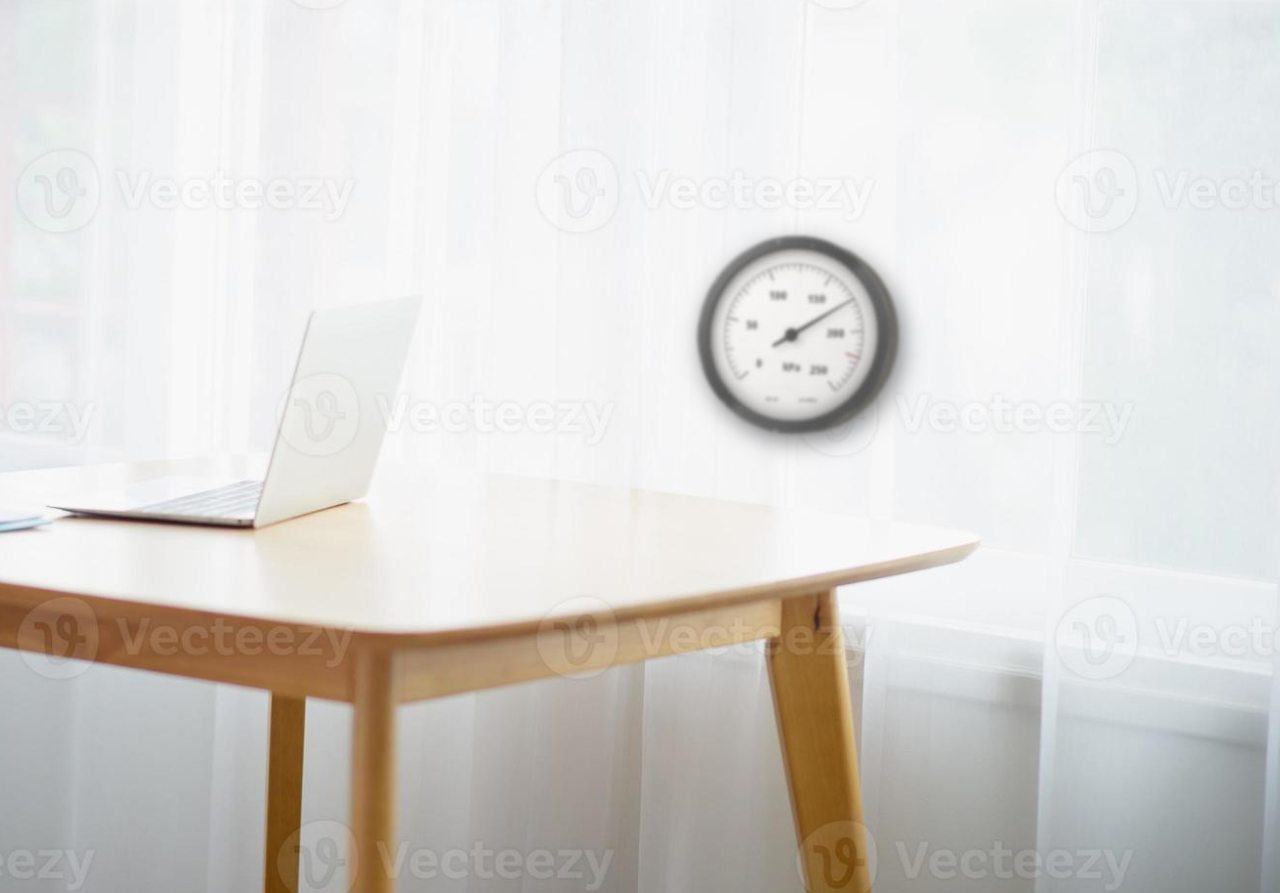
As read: 175 kPa
